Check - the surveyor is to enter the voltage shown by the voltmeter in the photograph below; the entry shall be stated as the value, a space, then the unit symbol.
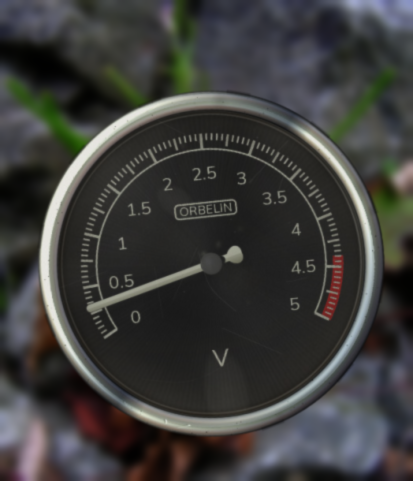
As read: 0.3 V
